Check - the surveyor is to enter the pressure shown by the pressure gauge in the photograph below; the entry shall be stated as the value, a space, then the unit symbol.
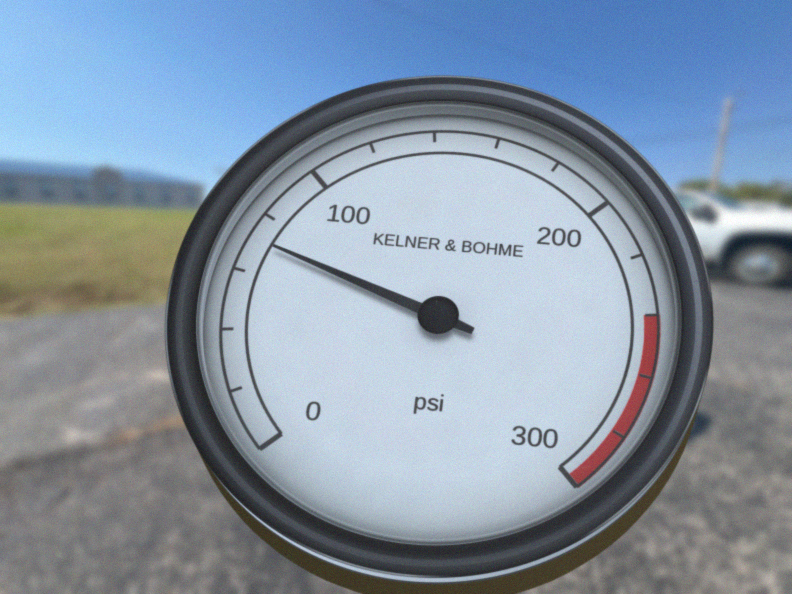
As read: 70 psi
